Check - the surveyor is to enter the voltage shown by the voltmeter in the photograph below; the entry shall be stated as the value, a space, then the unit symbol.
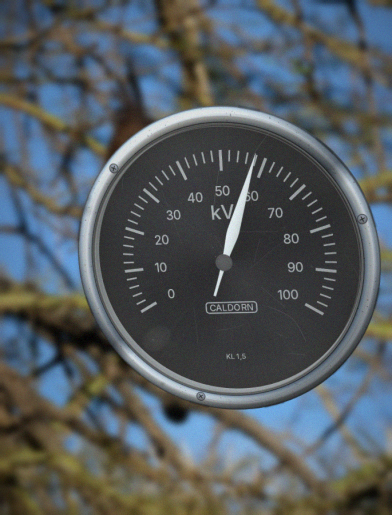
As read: 58 kV
